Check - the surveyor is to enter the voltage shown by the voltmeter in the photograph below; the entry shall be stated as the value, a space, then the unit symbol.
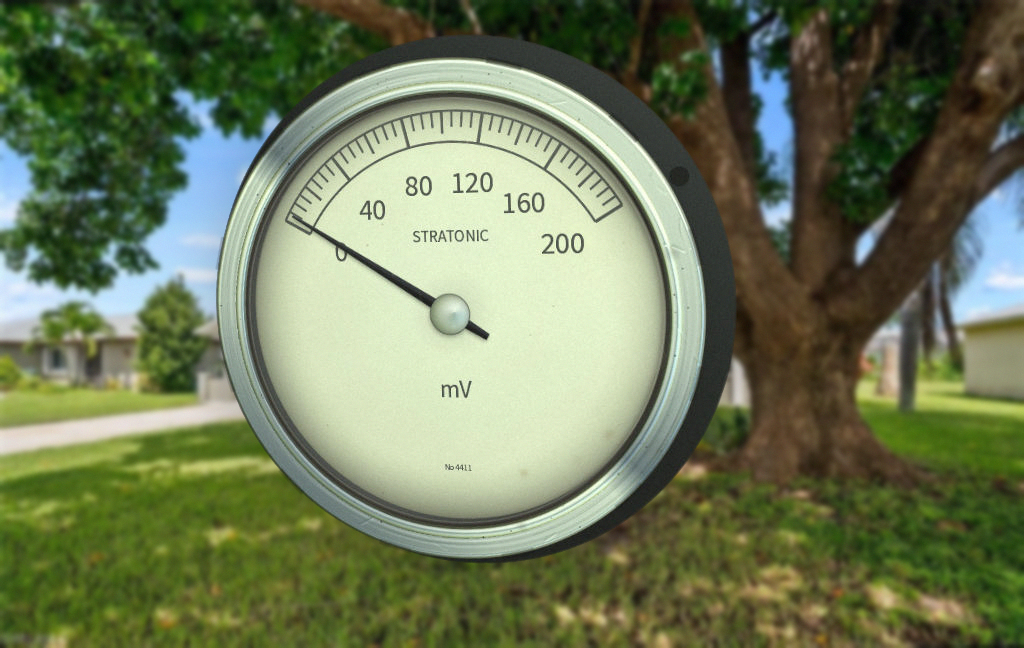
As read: 5 mV
